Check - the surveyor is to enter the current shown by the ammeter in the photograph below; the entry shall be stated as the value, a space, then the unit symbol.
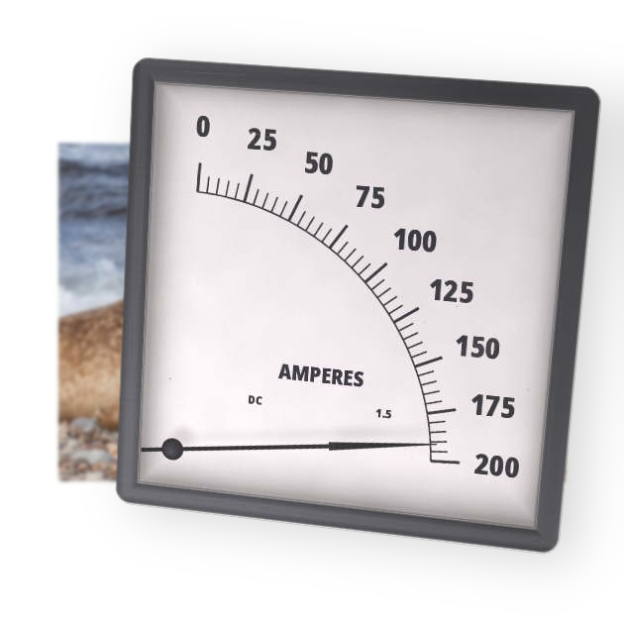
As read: 190 A
